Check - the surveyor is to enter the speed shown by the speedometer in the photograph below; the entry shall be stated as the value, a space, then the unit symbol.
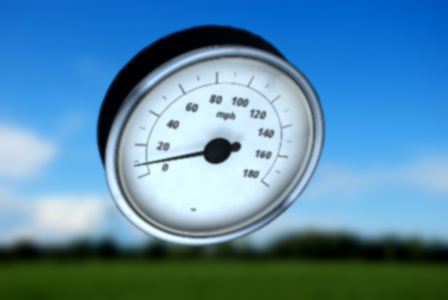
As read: 10 mph
